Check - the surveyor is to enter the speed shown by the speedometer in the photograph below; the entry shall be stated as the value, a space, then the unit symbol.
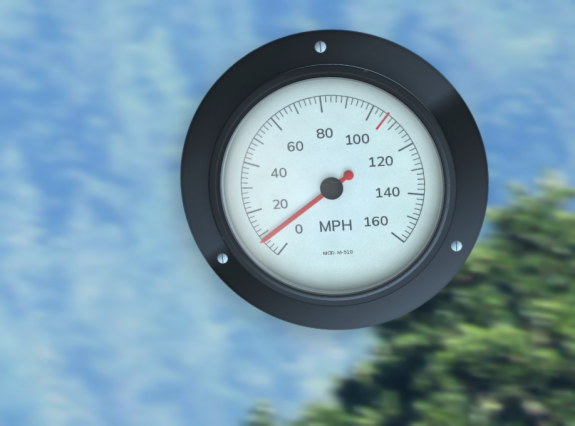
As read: 8 mph
